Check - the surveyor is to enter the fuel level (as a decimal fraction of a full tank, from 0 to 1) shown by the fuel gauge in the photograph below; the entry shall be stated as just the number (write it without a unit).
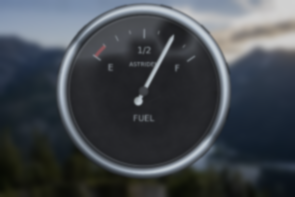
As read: 0.75
